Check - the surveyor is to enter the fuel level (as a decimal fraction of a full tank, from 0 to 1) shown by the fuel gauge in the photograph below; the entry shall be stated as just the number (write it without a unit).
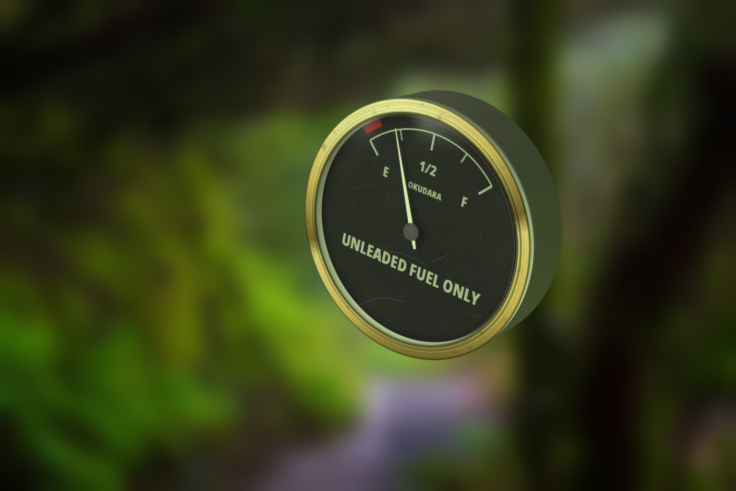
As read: 0.25
